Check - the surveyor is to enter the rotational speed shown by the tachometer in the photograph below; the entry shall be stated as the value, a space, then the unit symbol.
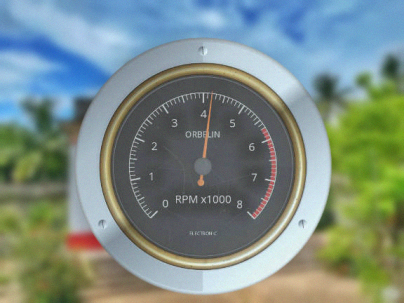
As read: 4200 rpm
